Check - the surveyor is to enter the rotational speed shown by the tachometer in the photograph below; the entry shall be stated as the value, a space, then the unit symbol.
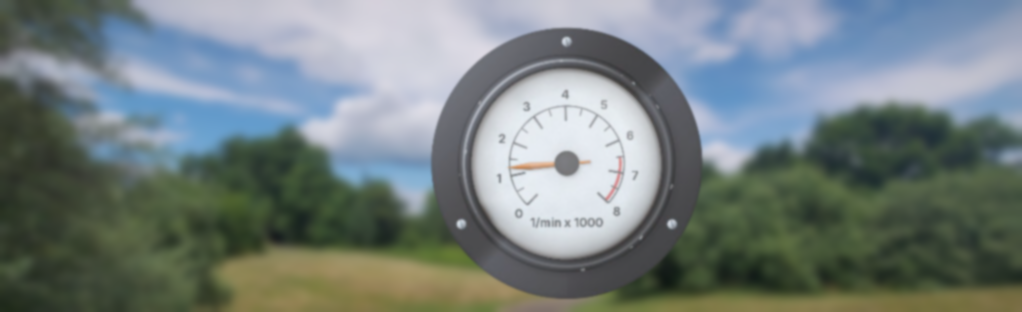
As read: 1250 rpm
